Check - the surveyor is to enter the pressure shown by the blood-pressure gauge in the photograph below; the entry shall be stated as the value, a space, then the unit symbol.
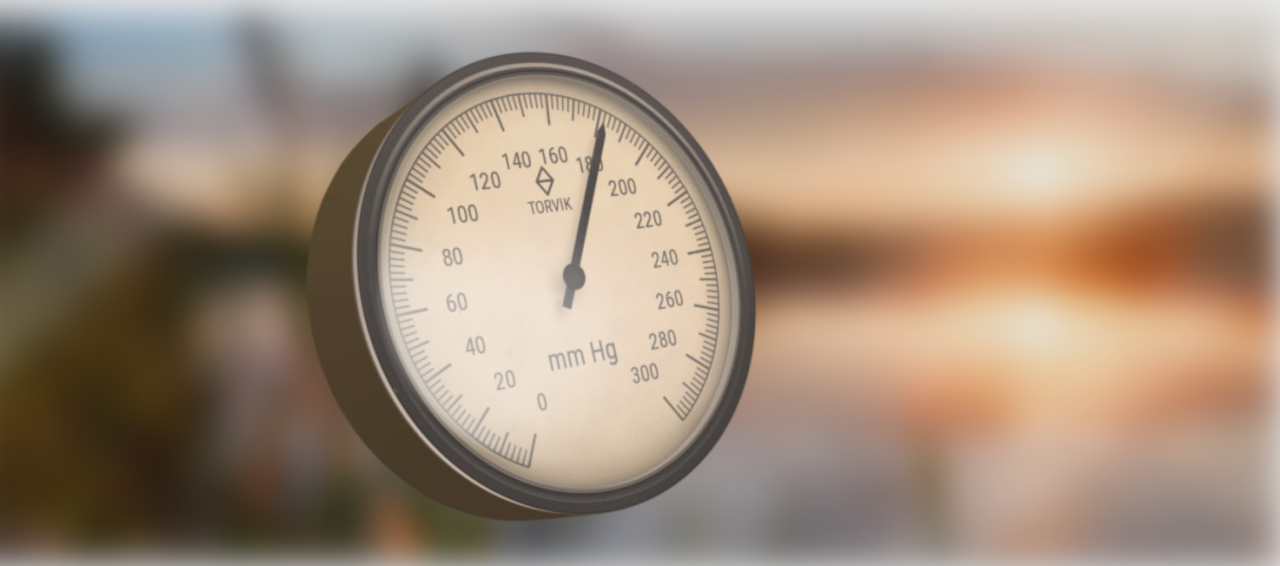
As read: 180 mmHg
